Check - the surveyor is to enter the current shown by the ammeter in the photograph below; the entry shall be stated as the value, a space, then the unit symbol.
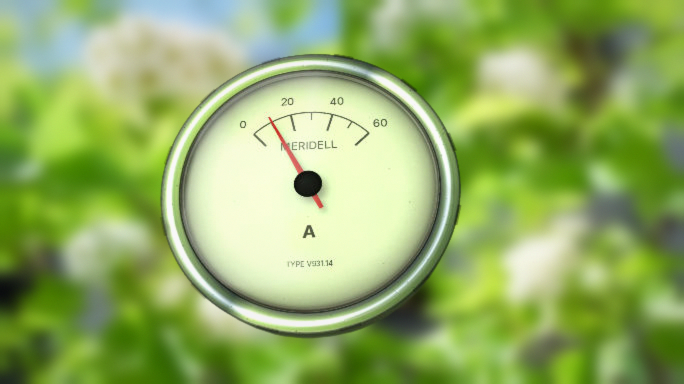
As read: 10 A
